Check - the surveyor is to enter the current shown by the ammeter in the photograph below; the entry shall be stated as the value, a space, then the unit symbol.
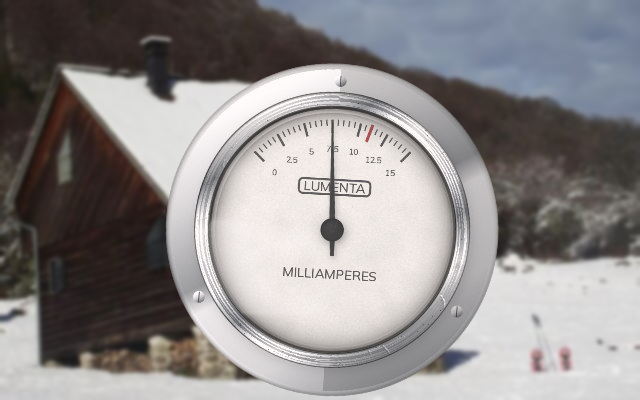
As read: 7.5 mA
